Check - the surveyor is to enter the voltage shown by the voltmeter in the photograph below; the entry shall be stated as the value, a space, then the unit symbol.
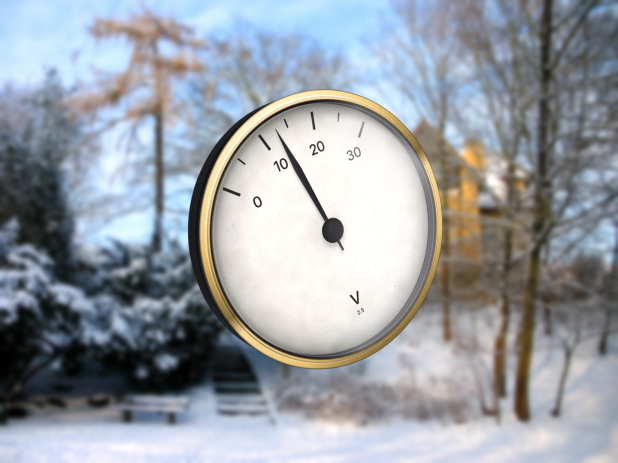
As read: 12.5 V
